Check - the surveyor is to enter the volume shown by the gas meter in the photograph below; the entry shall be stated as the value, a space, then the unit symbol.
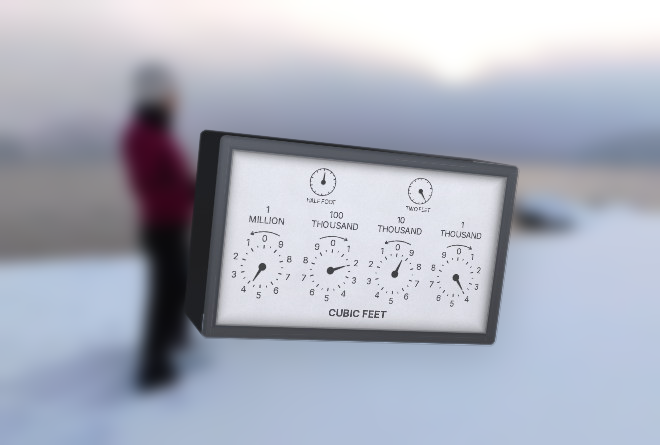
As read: 419400 ft³
